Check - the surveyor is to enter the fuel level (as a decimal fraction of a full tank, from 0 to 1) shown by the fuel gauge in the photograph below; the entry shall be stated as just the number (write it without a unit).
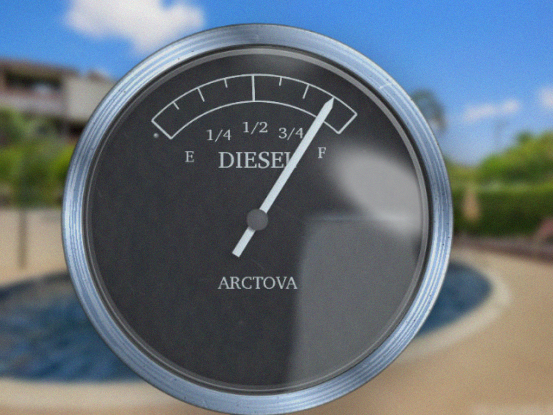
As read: 0.875
